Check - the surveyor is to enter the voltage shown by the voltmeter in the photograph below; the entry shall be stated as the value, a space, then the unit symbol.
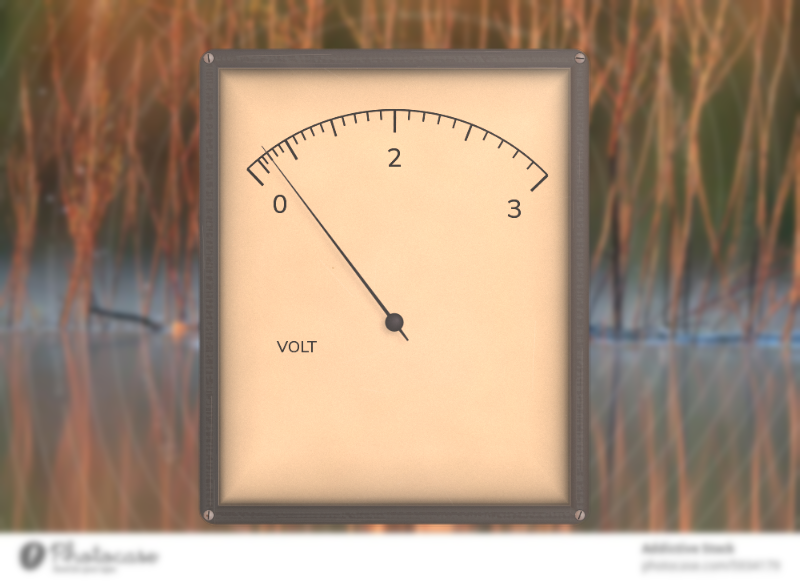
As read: 0.7 V
